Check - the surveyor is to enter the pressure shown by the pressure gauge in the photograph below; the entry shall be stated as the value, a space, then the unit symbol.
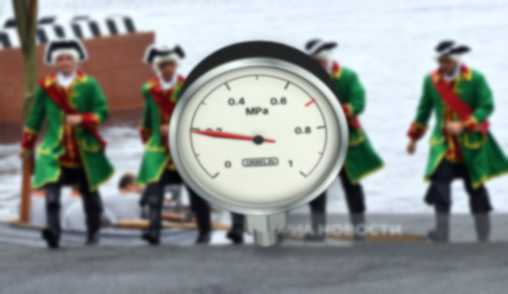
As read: 0.2 MPa
